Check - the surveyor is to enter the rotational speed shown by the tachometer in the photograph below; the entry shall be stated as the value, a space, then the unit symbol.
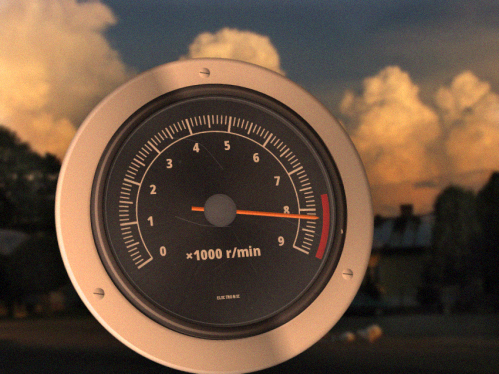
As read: 8200 rpm
